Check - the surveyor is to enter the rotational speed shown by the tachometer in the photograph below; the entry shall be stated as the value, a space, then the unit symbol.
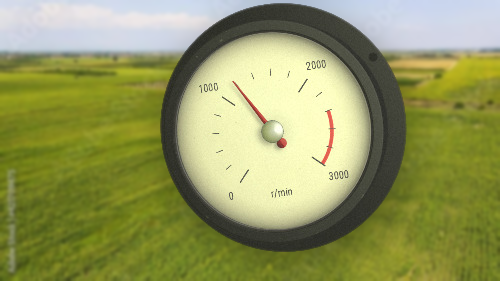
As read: 1200 rpm
